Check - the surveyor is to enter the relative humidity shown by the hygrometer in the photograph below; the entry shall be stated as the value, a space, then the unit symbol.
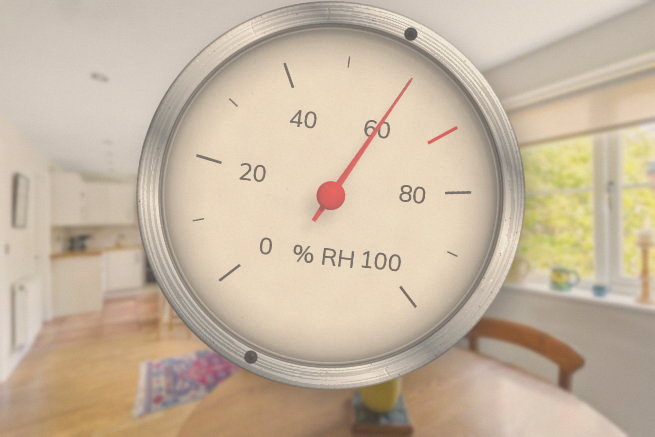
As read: 60 %
